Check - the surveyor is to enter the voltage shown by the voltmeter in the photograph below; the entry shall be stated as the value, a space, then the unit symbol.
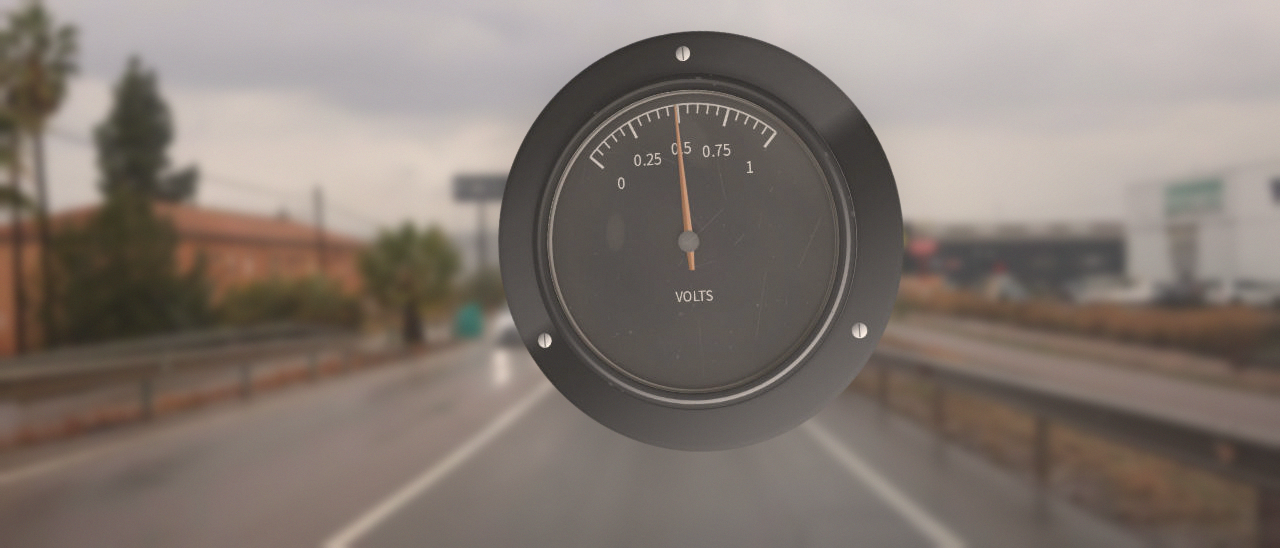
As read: 0.5 V
